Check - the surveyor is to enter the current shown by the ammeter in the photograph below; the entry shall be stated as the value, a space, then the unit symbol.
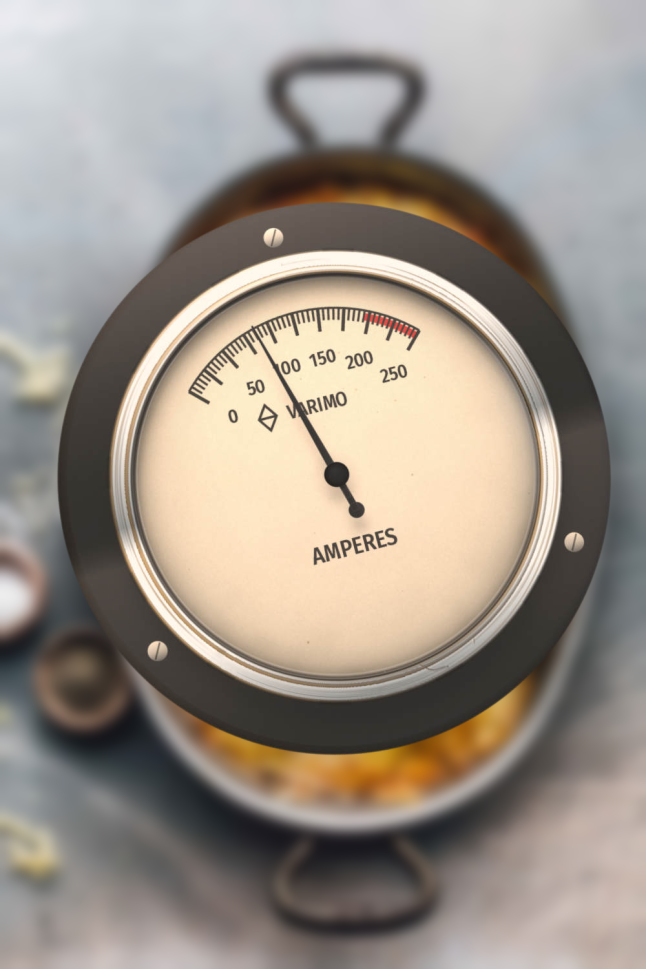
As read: 85 A
